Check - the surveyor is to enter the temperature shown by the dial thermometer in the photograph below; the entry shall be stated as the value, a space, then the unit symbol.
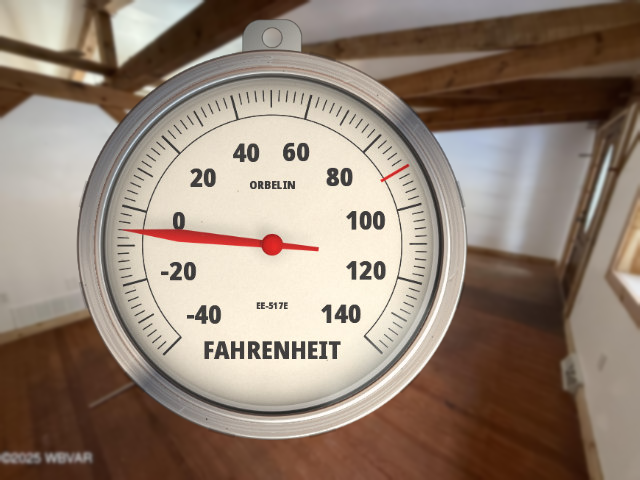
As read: -6 °F
